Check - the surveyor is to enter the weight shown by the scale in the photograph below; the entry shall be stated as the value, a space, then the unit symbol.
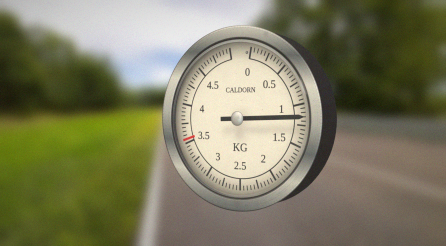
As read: 1.15 kg
